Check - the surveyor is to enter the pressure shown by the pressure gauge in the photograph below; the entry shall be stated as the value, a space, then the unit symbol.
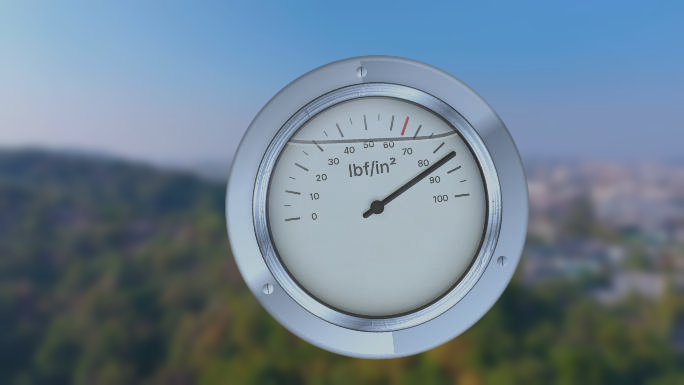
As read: 85 psi
